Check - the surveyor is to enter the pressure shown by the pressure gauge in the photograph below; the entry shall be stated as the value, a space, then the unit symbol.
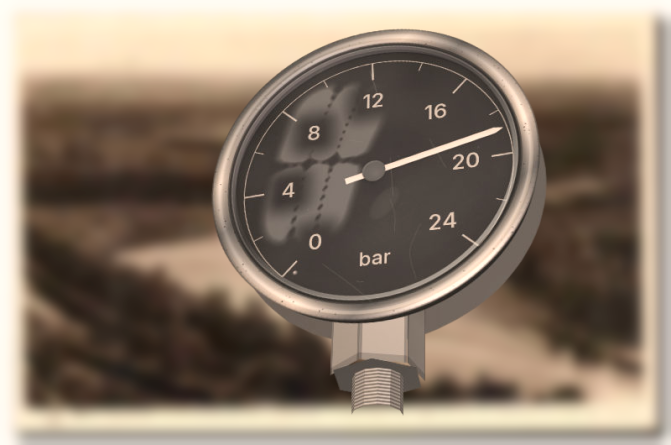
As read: 19 bar
